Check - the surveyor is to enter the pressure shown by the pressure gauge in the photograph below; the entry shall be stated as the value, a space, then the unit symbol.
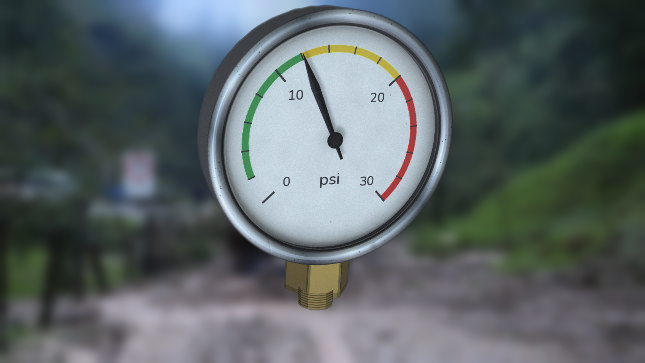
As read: 12 psi
